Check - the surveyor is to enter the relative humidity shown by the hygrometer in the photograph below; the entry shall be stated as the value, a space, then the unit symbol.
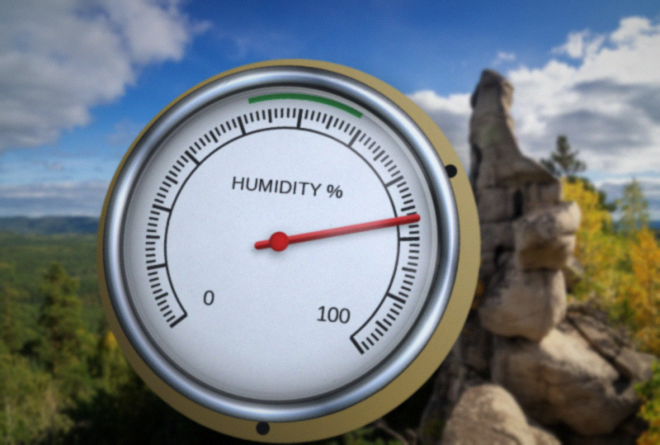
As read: 77 %
